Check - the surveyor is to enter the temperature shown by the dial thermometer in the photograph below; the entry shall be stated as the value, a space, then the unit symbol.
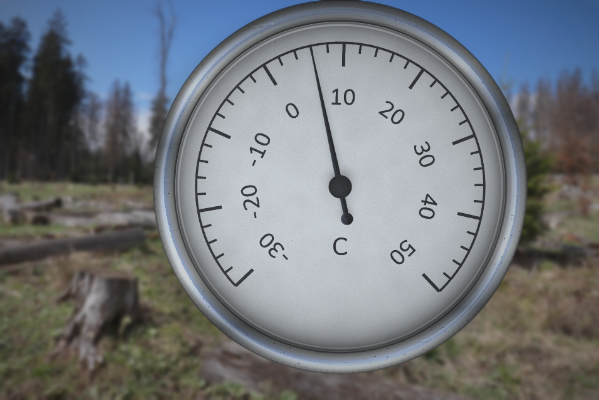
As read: 6 °C
